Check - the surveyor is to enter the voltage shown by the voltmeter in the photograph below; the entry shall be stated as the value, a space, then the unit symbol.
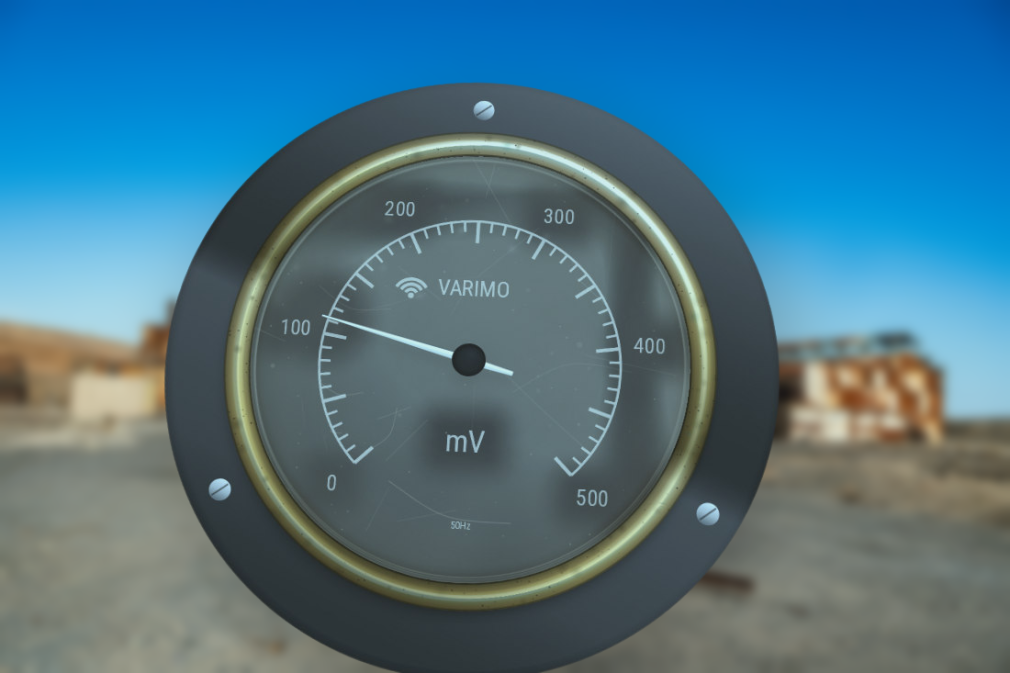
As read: 110 mV
